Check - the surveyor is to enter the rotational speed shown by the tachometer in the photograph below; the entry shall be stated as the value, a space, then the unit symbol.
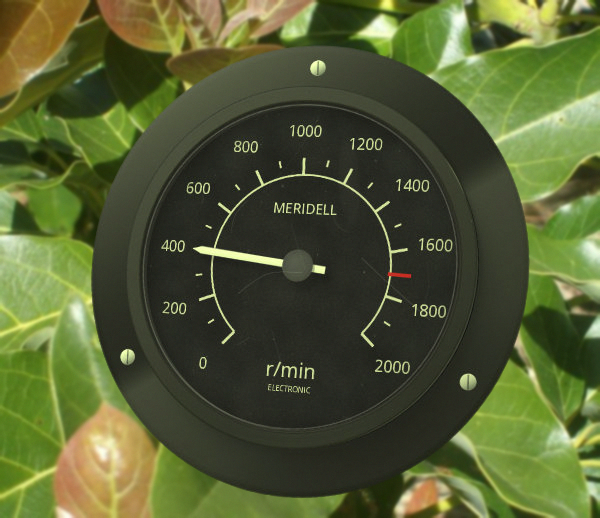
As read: 400 rpm
